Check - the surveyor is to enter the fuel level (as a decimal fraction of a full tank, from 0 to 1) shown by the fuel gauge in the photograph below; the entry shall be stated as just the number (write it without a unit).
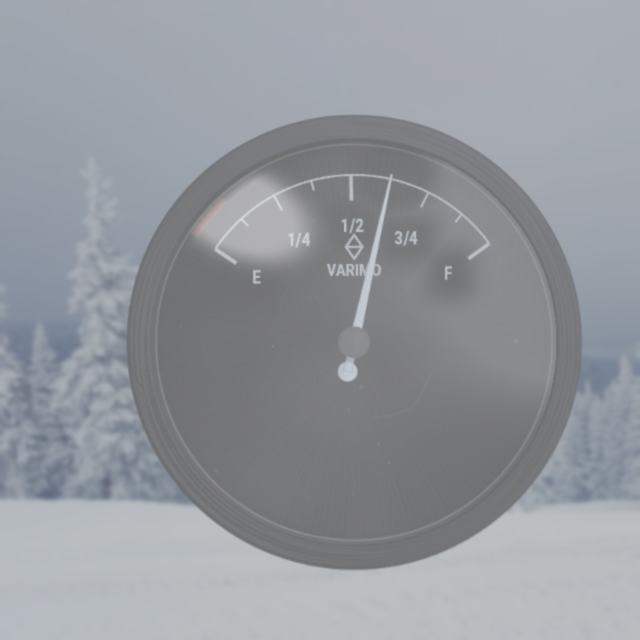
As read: 0.625
